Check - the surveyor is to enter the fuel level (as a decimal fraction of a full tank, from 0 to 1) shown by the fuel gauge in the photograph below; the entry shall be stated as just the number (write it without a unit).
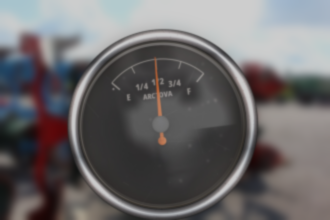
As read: 0.5
